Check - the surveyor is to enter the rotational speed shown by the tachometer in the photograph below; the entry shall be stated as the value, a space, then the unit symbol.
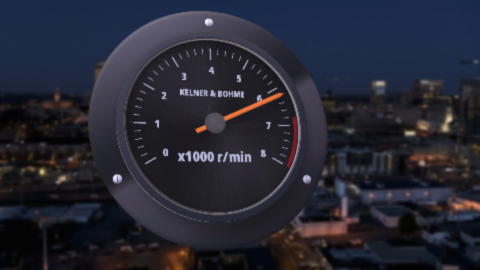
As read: 6200 rpm
